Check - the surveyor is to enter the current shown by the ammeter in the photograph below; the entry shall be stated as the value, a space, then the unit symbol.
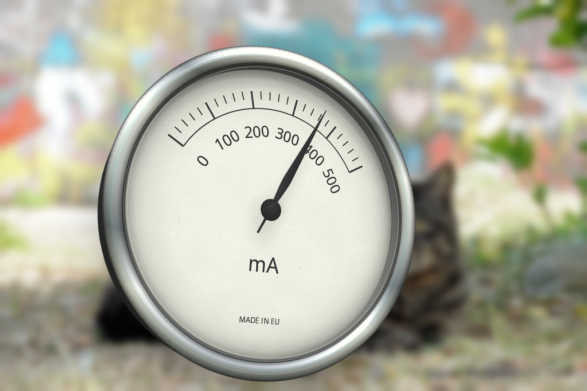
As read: 360 mA
